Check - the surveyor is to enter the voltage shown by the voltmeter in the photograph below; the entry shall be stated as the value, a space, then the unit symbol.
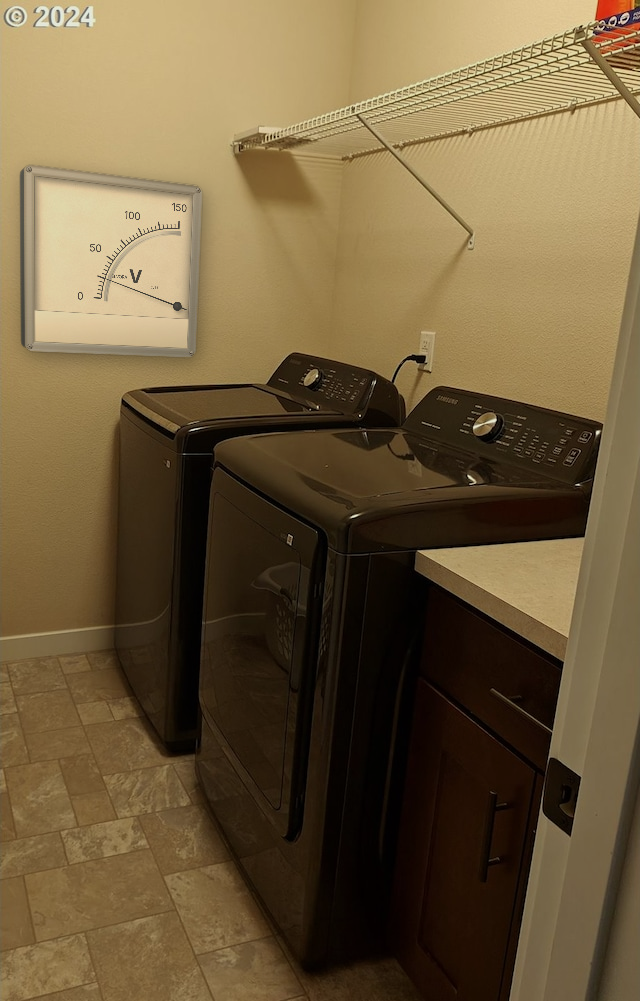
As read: 25 V
